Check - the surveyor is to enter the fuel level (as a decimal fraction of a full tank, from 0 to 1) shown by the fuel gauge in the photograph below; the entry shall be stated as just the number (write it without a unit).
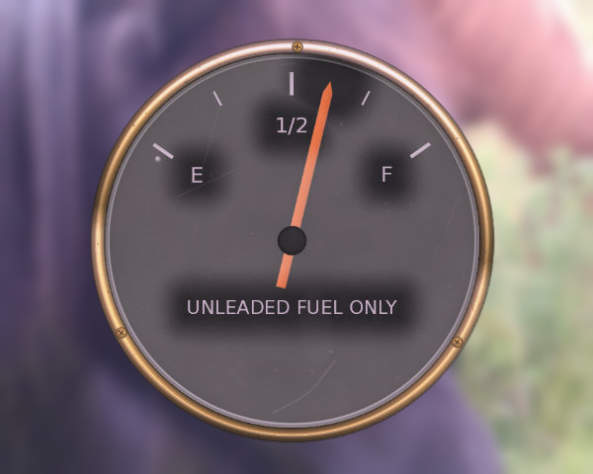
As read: 0.625
